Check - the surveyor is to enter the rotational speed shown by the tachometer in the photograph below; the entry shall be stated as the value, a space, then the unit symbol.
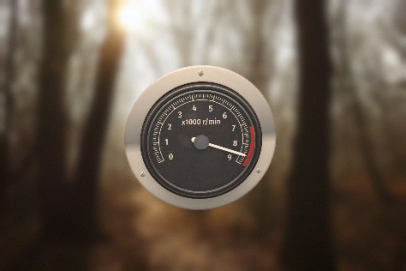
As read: 8500 rpm
